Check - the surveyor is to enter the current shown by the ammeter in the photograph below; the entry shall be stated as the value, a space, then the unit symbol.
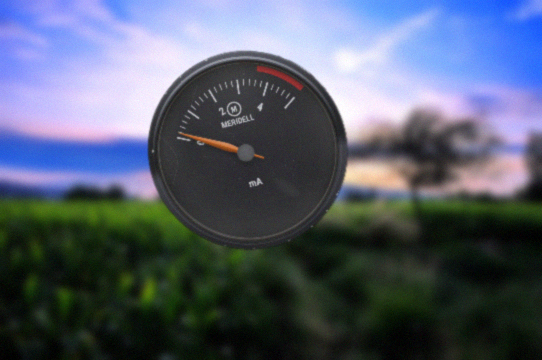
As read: 0.2 mA
